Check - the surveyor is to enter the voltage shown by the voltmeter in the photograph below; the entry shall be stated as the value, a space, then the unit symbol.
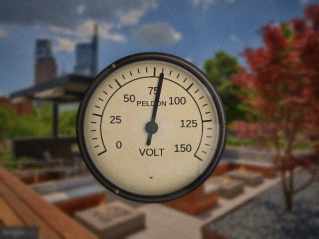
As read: 80 V
